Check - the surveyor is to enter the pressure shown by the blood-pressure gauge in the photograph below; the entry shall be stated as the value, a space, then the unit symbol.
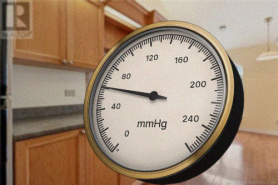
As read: 60 mmHg
